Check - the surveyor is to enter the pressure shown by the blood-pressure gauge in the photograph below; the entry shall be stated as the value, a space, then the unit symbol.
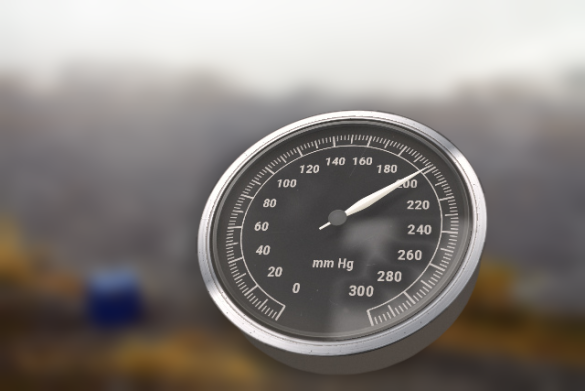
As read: 200 mmHg
